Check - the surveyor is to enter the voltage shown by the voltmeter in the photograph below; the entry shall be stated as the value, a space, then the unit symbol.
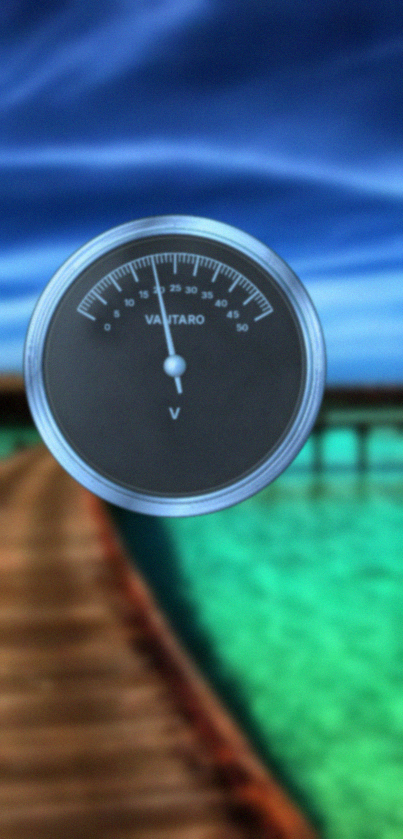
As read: 20 V
